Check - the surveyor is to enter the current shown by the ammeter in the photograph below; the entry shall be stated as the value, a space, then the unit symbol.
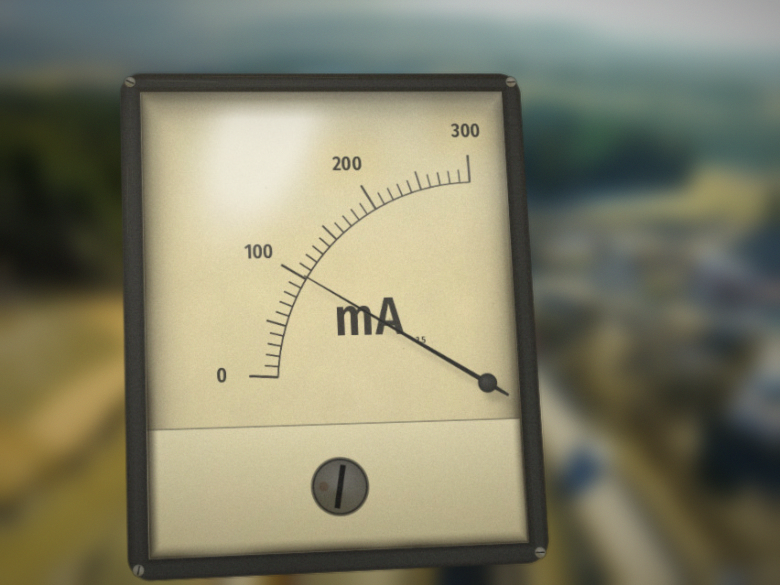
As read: 100 mA
